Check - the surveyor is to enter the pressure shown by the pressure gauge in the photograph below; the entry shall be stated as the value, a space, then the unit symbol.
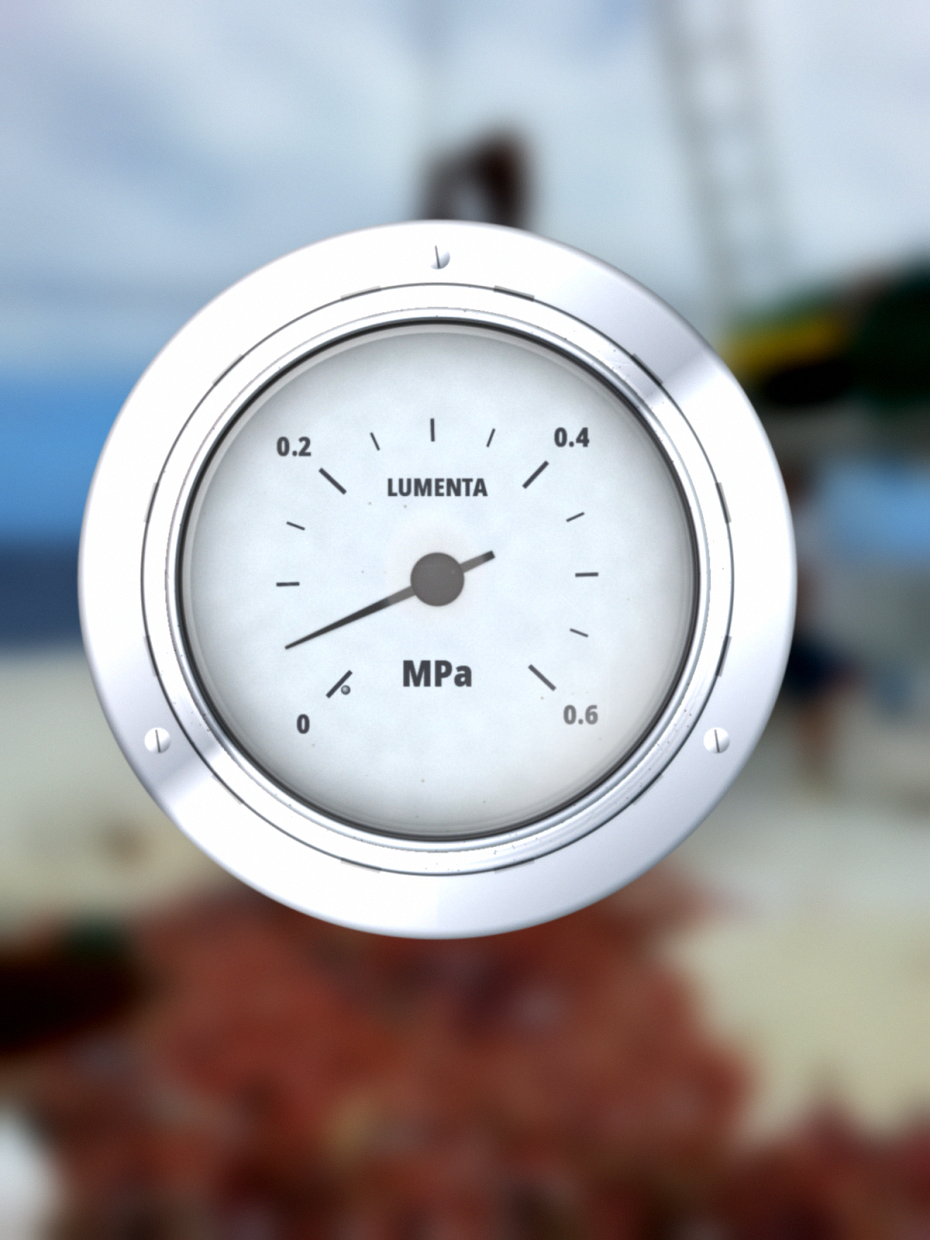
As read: 0.05 MPa
